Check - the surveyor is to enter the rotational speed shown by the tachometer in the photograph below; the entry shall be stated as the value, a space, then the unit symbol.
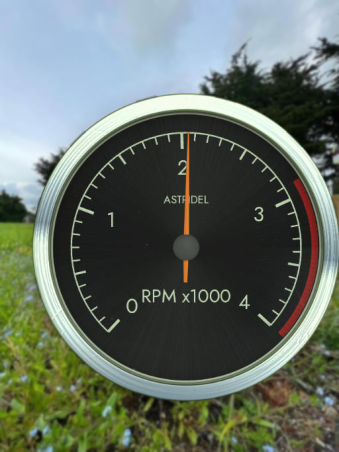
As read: 2050 rpm
